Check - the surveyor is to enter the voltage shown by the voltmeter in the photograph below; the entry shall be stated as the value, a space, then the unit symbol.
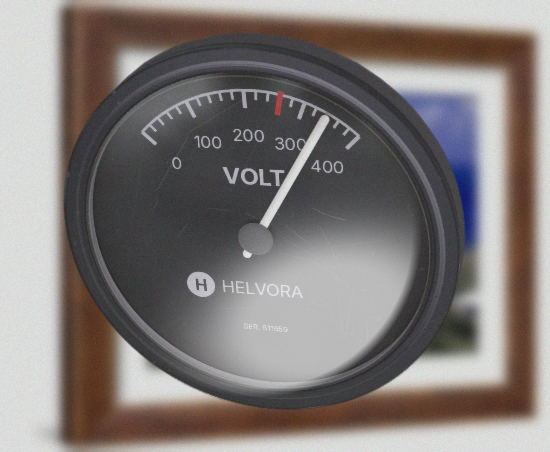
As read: 340 V
